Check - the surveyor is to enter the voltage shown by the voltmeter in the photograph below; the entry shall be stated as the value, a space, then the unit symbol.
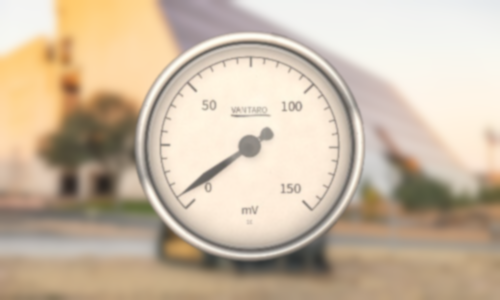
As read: 5 mV
